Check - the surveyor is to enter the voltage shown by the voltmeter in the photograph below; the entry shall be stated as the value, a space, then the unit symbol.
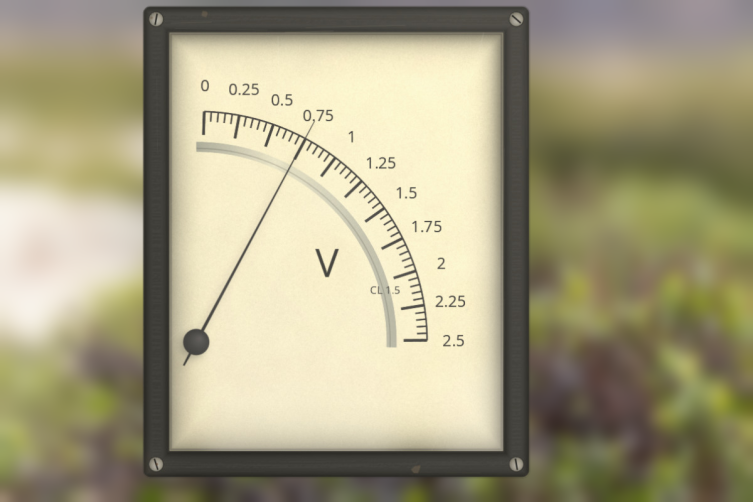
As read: 0.75 V
